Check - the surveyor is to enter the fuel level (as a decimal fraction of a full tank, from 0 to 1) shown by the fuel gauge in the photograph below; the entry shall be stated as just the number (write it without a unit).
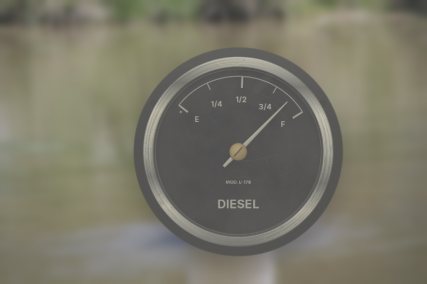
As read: 0.875
